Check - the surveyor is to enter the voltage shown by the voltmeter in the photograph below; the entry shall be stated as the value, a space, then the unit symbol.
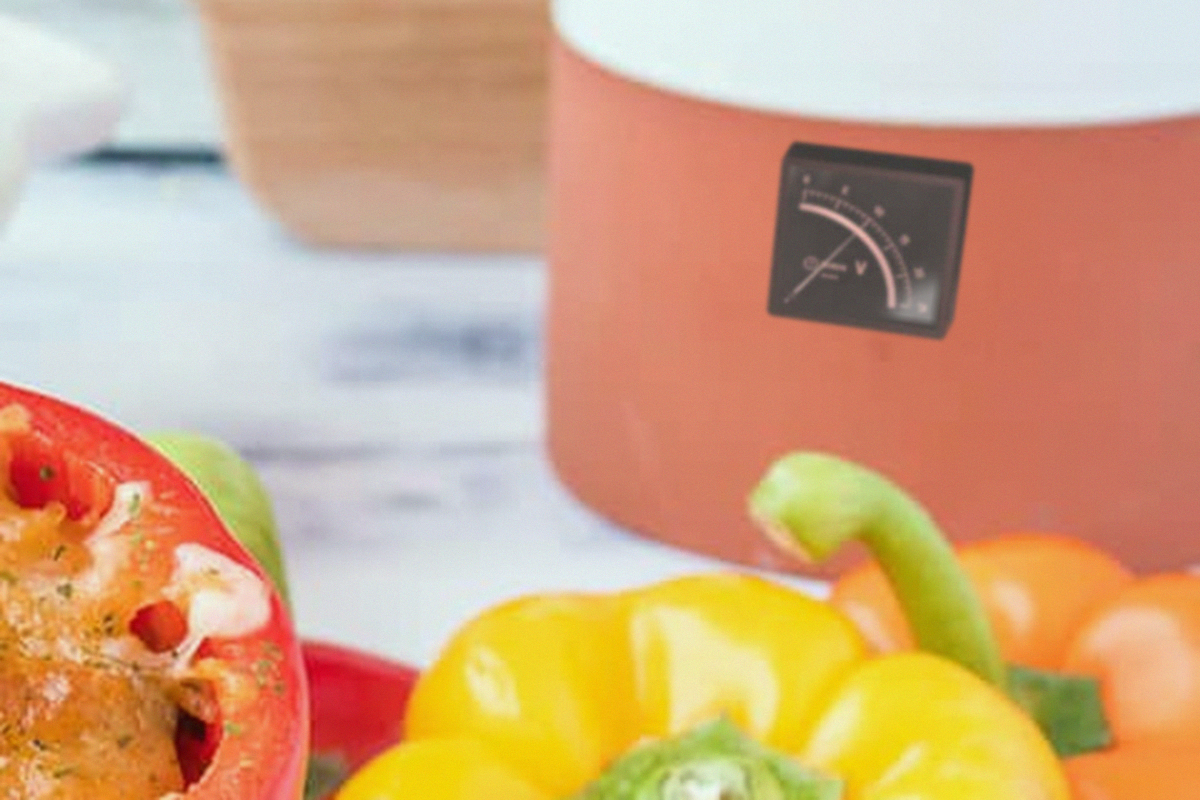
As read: 10 V
